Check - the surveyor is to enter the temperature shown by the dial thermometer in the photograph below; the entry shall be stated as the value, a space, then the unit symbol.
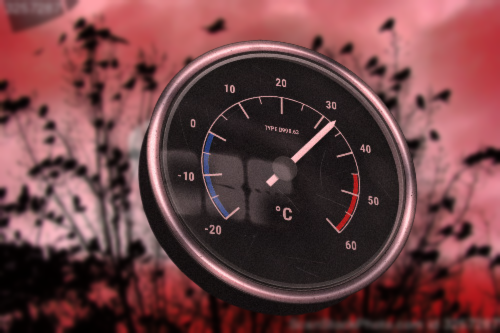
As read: 32.5 °C
